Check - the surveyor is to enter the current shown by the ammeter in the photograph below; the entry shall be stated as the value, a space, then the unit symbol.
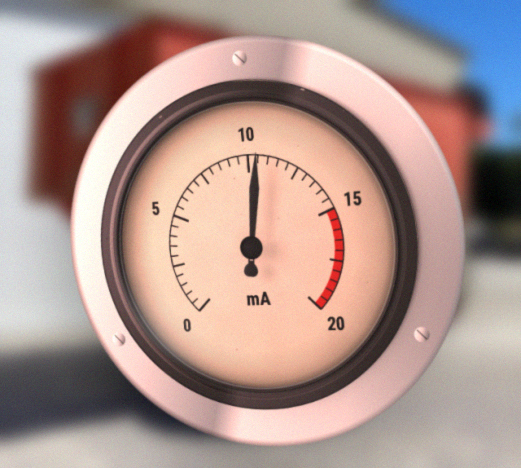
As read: 10.5 mA
